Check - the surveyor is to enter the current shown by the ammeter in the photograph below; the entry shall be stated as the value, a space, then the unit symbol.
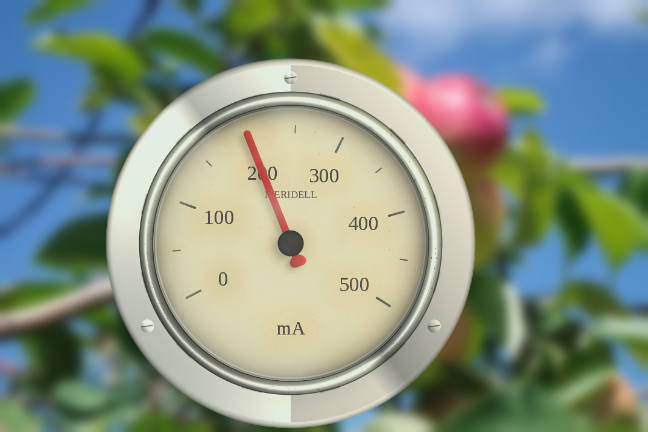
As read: 200 mA
